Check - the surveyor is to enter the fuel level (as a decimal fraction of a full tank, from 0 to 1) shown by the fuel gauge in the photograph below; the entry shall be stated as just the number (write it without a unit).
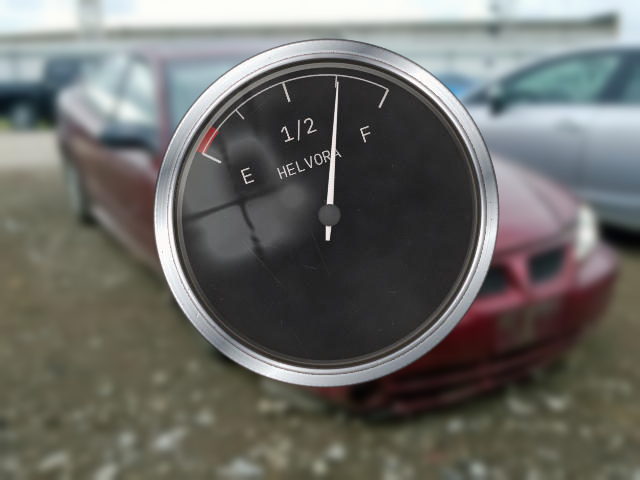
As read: 0.75
